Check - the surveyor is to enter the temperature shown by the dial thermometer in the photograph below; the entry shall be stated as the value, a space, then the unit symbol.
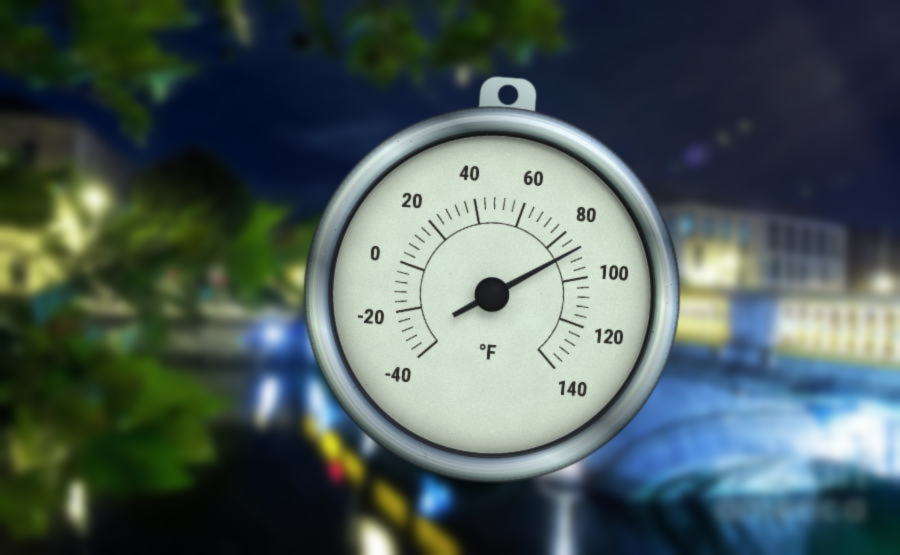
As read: 88 °F
